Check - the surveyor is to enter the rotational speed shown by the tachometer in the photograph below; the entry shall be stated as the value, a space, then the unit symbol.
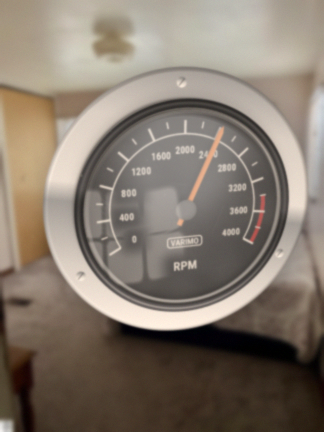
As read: 2400 rpm
